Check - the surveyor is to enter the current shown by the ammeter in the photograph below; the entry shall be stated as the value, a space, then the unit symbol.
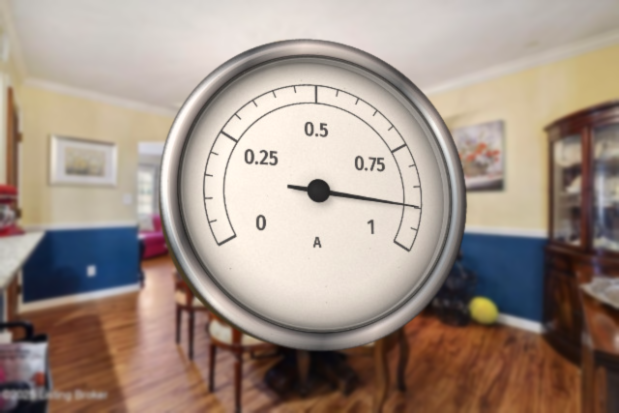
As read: 0.9 A
